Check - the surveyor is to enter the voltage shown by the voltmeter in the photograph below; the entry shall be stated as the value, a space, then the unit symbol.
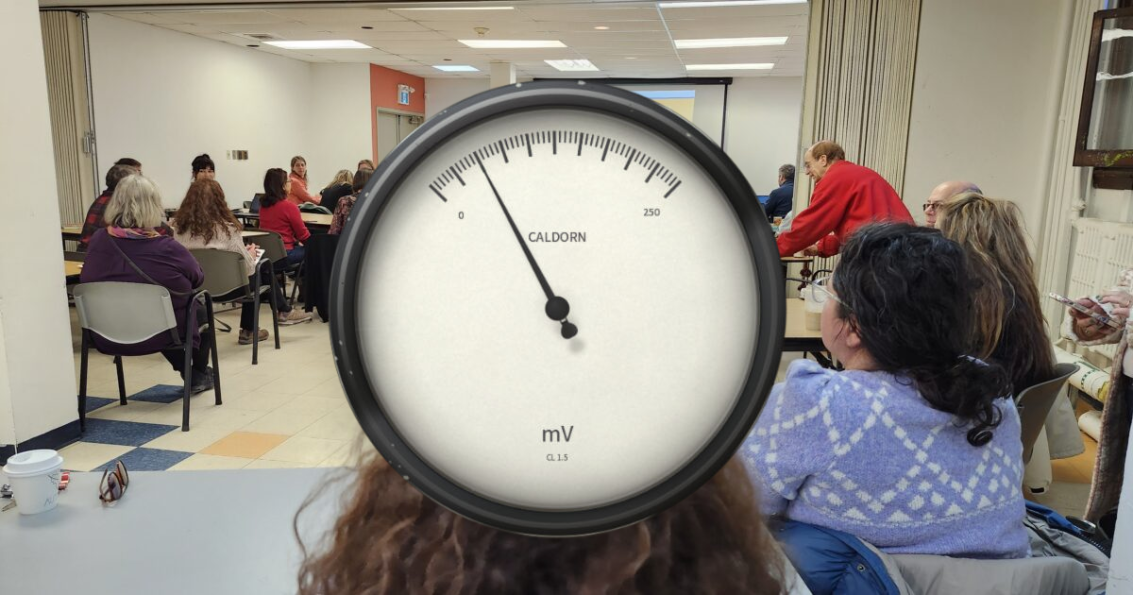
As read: 50 mV
